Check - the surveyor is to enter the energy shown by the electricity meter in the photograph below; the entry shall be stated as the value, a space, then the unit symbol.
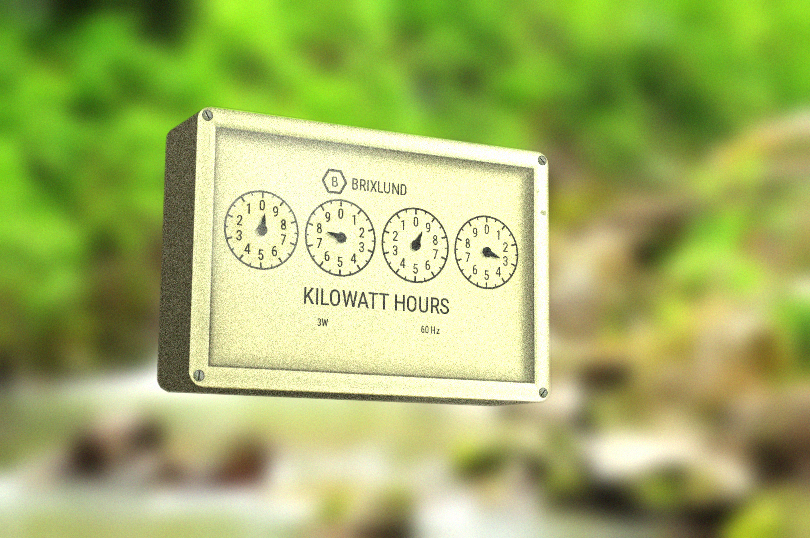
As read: 9793 kWh
